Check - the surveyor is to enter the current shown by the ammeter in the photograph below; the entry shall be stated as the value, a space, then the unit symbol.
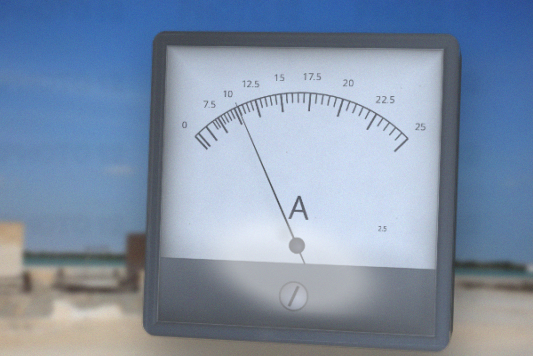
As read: 10.5 A
